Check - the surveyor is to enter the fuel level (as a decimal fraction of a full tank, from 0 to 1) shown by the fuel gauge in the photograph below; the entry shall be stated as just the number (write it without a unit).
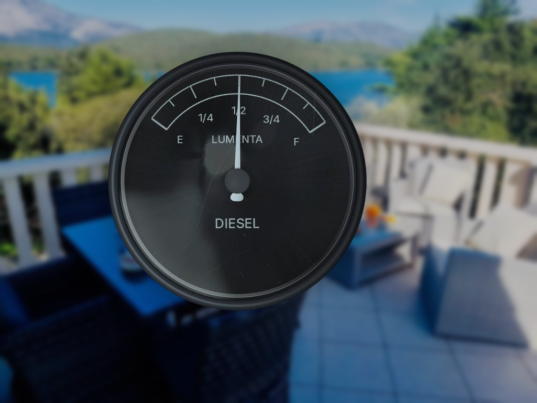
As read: 0.5
